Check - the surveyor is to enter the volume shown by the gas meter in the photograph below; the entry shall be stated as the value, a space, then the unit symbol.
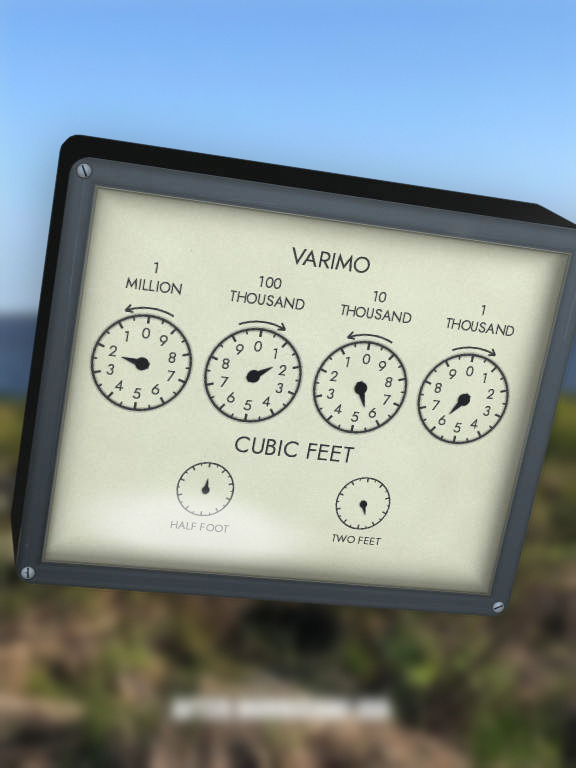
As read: 215600 ft³
